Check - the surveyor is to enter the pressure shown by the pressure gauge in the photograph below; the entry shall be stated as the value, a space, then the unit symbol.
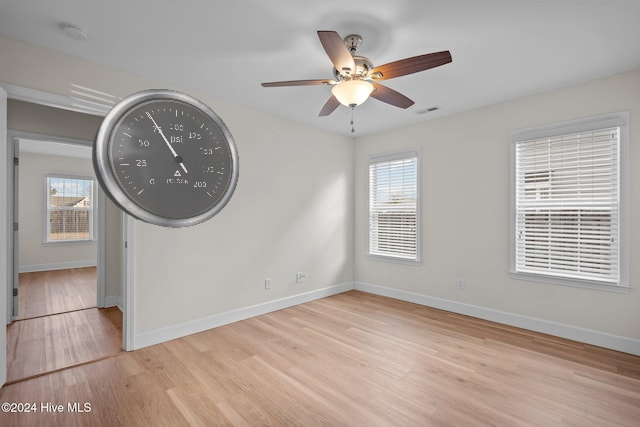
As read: 75 psi
